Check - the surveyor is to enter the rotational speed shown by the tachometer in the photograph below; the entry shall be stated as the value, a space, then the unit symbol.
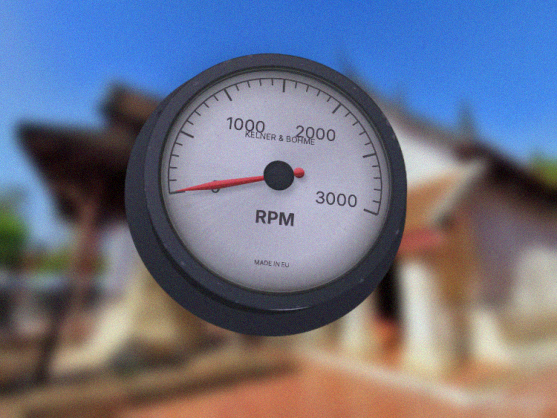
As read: 0 rpm
